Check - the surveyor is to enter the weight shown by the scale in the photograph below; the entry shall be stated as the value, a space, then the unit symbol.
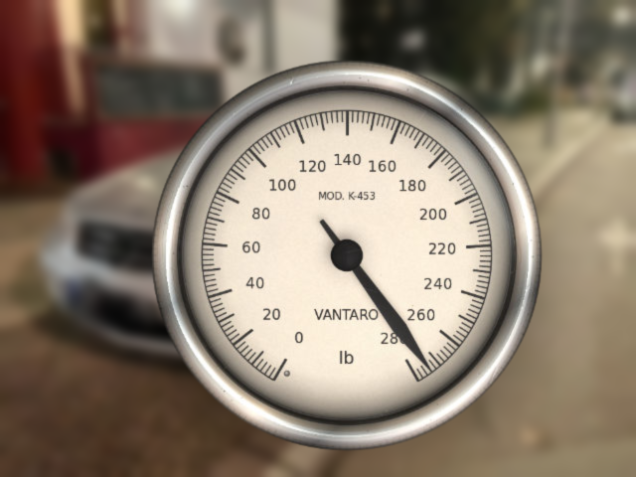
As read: 274 lb
